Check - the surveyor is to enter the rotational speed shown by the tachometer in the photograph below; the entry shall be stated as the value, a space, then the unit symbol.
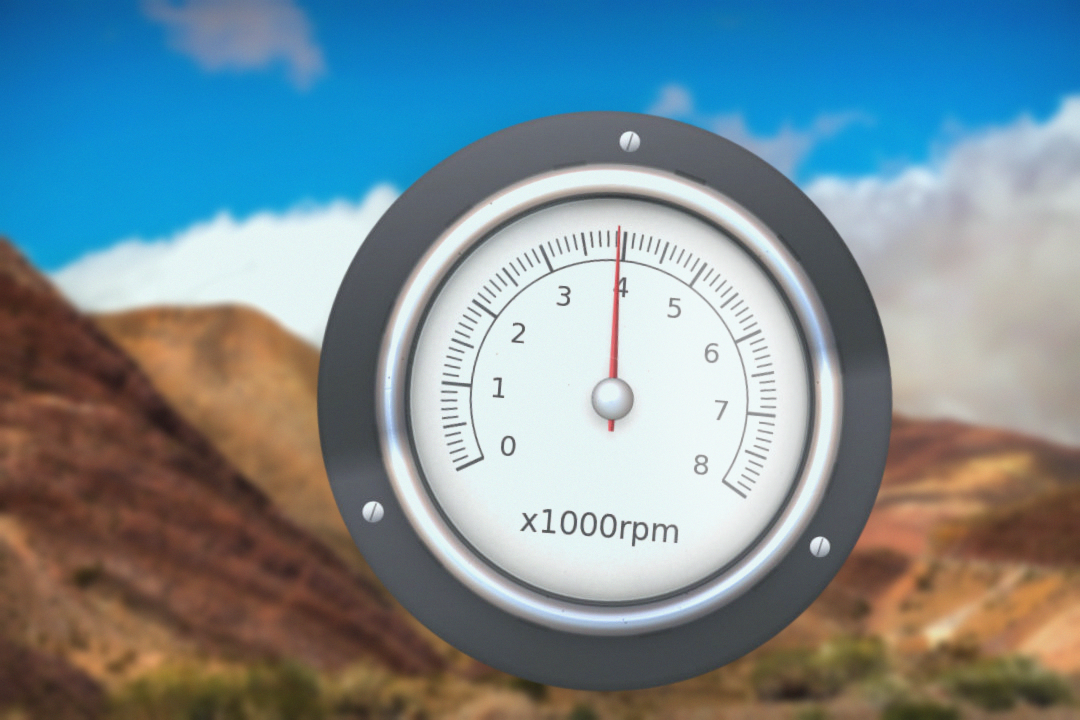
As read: 3900 rpm
